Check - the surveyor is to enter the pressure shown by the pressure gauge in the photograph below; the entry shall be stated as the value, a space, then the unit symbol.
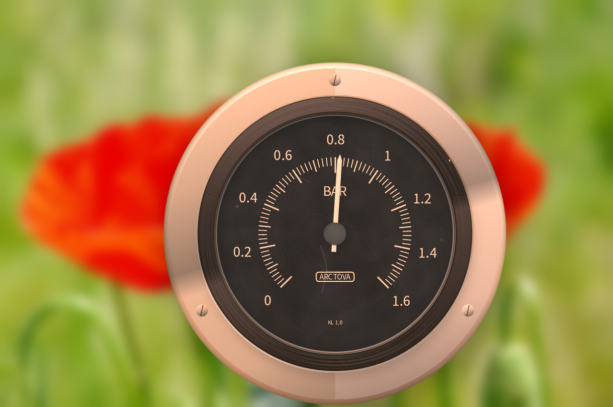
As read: 0.82 bar
